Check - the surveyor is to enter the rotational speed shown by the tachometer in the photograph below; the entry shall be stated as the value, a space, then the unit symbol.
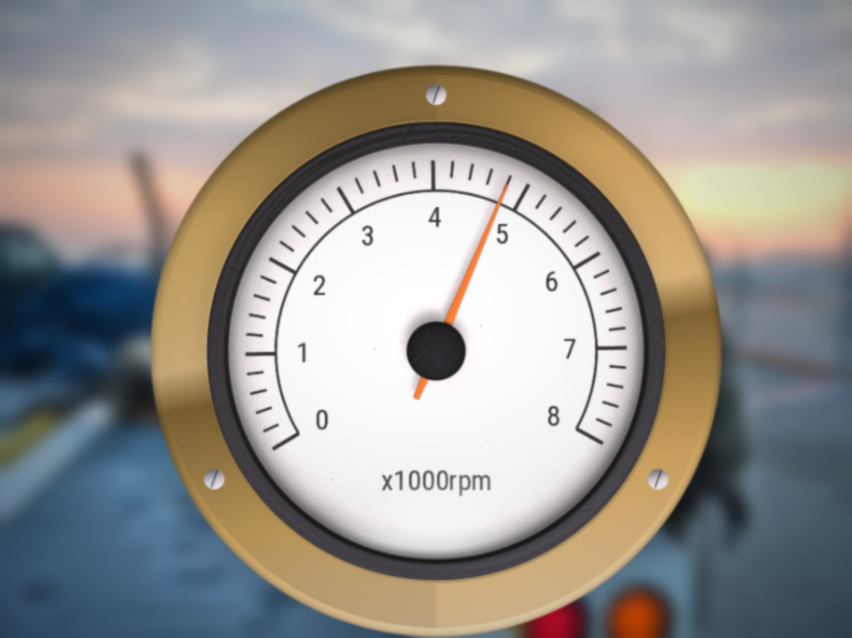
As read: 4800 rpm
